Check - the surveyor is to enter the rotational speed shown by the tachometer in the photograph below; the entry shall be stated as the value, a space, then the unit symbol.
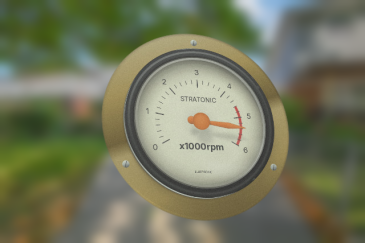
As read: 5400 rpm
